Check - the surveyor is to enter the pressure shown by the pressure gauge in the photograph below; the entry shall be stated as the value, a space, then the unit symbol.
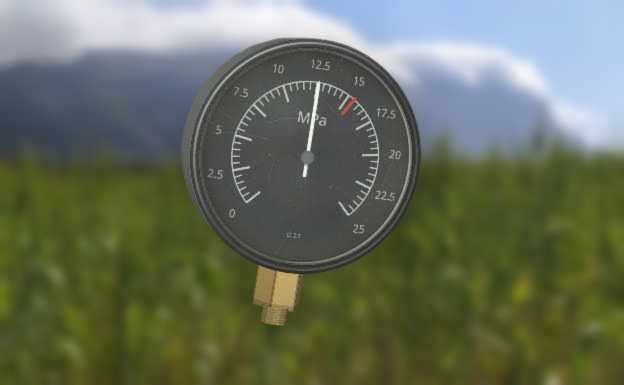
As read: 12.5 MPa
